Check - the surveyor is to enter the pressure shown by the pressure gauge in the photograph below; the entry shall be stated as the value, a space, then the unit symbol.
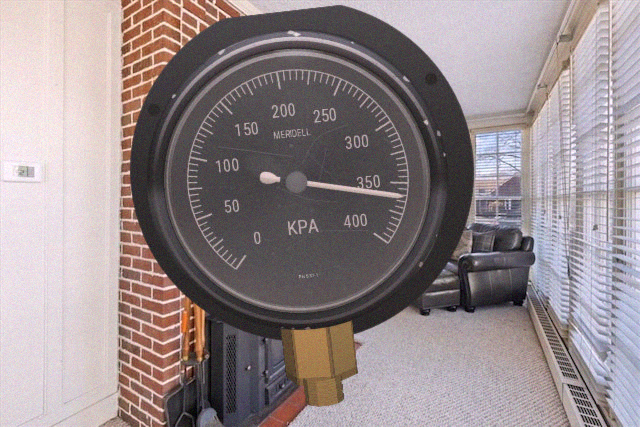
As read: 360 kPa
